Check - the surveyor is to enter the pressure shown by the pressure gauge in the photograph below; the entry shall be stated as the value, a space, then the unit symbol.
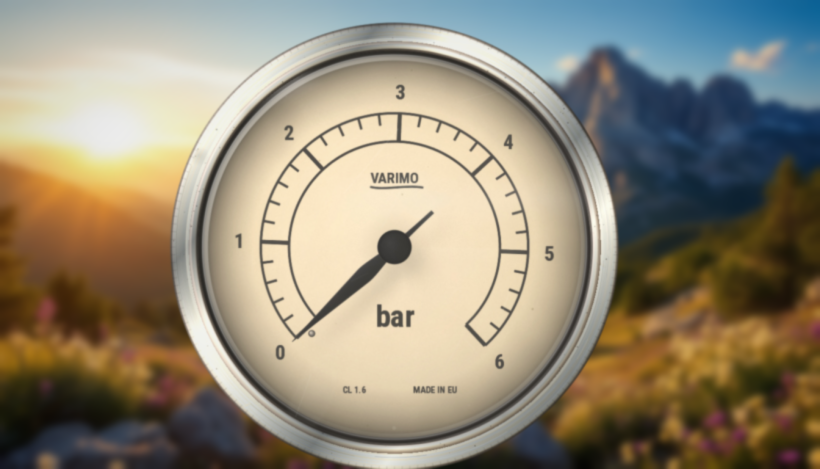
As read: 0 bar
